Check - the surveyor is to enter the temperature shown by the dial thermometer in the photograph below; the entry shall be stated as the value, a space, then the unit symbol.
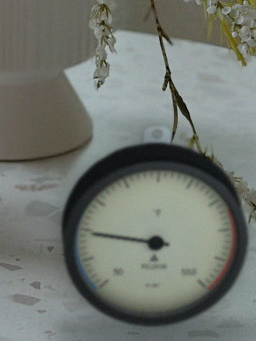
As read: 150 °F
